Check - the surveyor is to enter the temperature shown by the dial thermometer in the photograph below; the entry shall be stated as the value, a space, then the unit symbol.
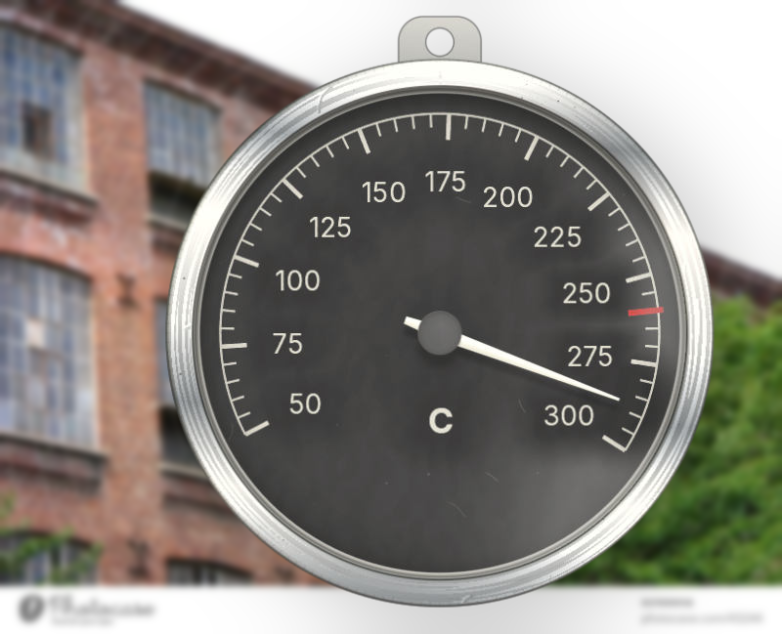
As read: 287.5 °C
